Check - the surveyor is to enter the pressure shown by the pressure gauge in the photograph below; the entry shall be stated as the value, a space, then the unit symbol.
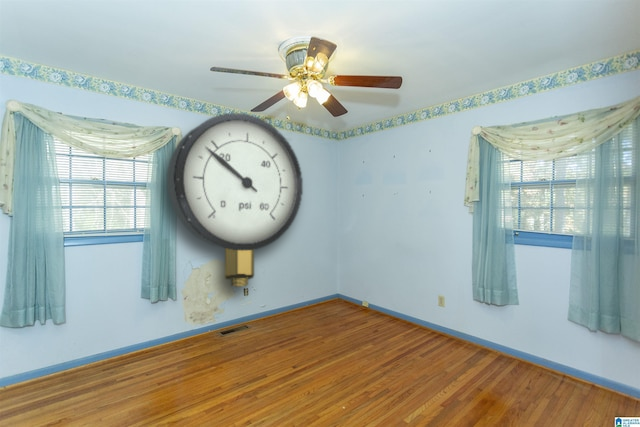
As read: 17.5 psi
